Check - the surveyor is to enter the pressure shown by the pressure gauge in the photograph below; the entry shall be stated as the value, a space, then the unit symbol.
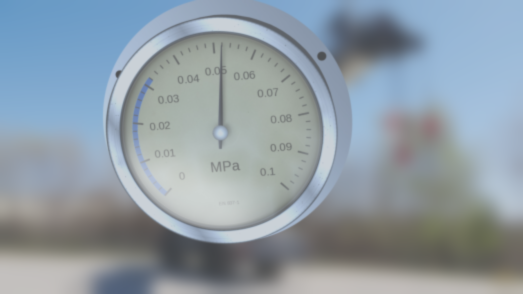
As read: 0.052 MPa
